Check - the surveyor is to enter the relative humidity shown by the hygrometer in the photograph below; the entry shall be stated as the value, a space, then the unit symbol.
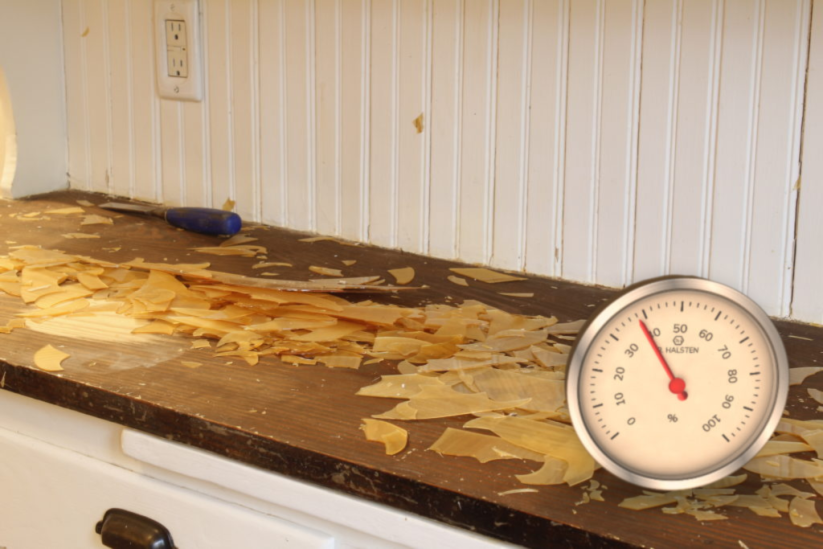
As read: 38 %
